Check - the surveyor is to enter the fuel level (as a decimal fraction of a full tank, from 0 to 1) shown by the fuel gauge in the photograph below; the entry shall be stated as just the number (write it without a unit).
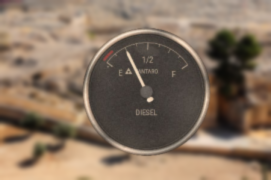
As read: 0.25
